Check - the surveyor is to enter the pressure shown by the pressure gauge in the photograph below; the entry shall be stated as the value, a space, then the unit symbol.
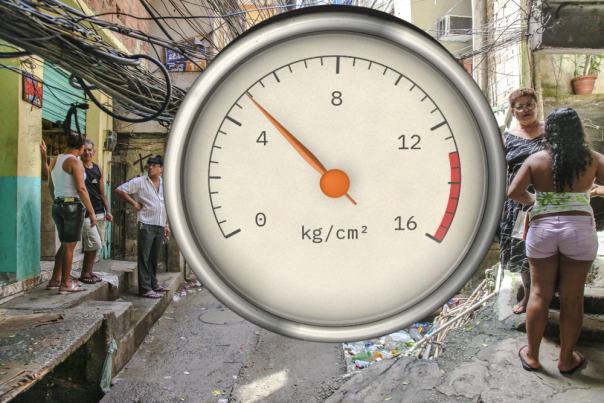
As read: 5 kg/cm²
